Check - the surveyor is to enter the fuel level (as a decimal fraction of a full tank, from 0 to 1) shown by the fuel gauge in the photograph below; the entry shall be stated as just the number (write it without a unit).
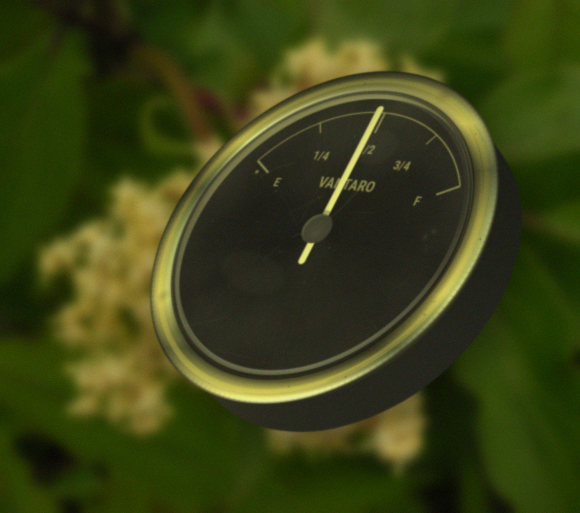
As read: 0.5
